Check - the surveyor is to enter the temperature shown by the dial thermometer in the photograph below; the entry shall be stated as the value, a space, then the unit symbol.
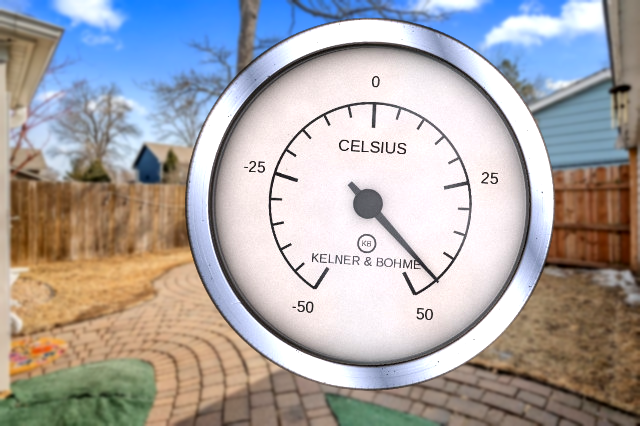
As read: 45 °C
